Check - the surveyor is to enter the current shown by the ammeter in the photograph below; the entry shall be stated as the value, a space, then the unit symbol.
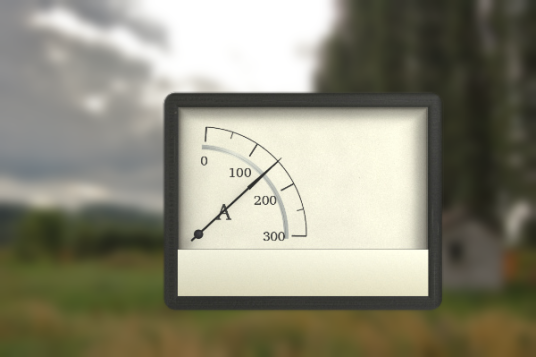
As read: 150 A
